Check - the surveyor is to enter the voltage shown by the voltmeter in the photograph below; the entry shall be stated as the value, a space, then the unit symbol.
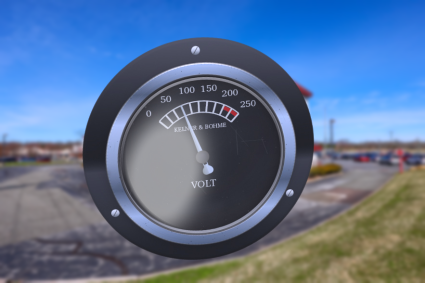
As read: 75 V
